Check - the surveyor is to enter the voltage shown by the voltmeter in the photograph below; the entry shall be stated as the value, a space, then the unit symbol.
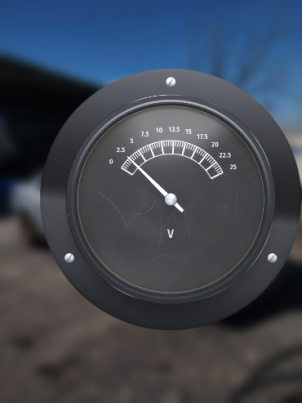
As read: 2.5 V
